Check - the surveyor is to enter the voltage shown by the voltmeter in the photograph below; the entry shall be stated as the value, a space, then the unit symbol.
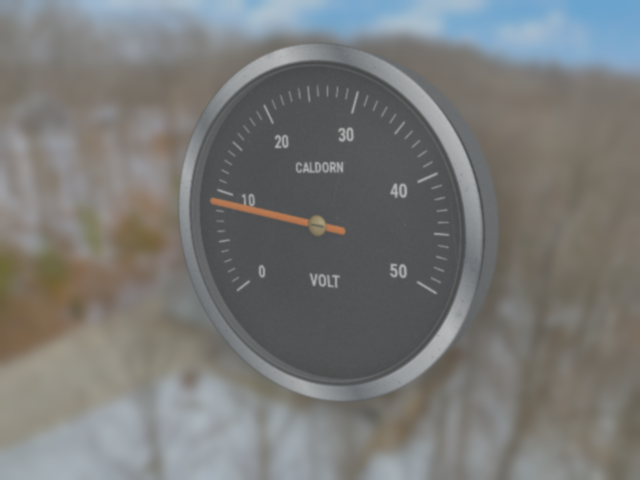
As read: 9 V
